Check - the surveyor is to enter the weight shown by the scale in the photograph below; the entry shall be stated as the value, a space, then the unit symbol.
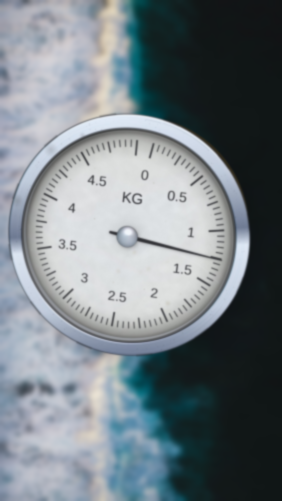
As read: 1.25 kg
